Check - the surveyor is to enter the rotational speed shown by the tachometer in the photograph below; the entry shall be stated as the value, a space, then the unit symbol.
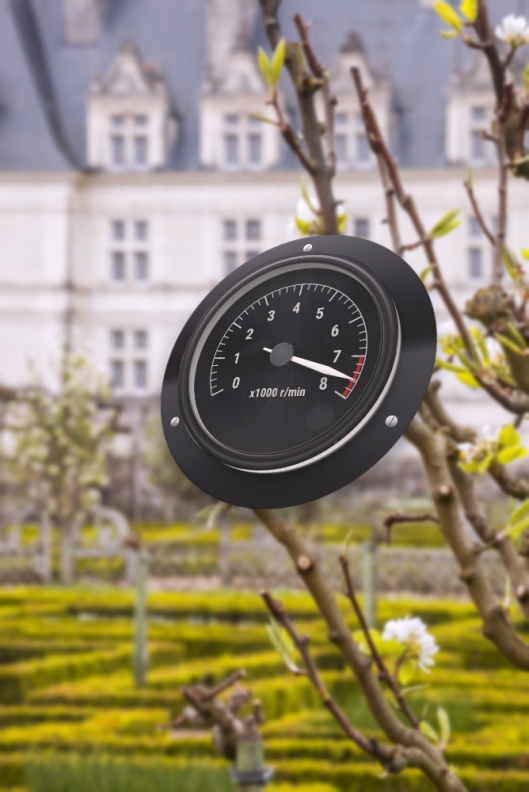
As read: 7600 rpm
